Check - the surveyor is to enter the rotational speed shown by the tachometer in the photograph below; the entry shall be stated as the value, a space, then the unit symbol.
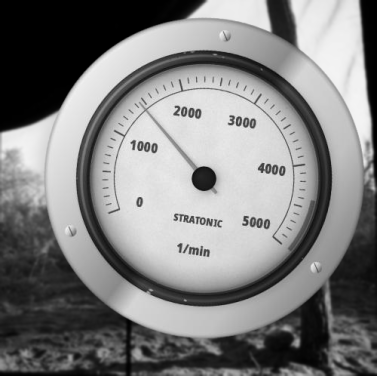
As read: 1450 rpm
